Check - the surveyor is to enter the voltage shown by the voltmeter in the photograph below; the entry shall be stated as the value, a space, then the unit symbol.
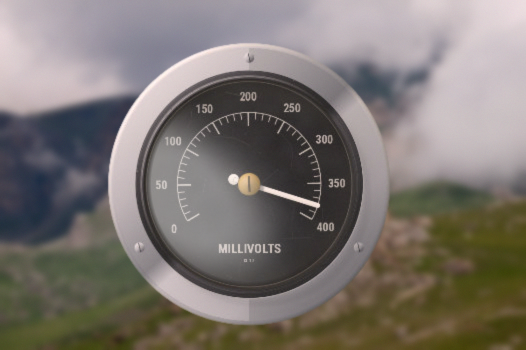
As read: 380 mV
